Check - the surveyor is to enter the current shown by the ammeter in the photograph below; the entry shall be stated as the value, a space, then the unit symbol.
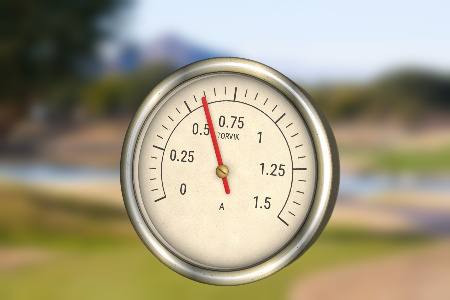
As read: 0.6 A
